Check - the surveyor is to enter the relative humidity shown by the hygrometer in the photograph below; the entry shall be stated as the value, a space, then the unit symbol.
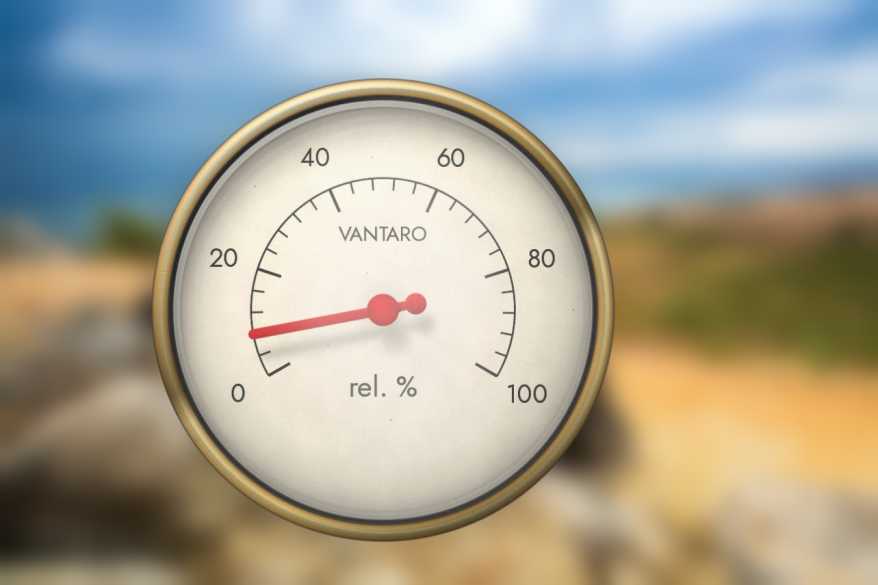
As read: 8 %
